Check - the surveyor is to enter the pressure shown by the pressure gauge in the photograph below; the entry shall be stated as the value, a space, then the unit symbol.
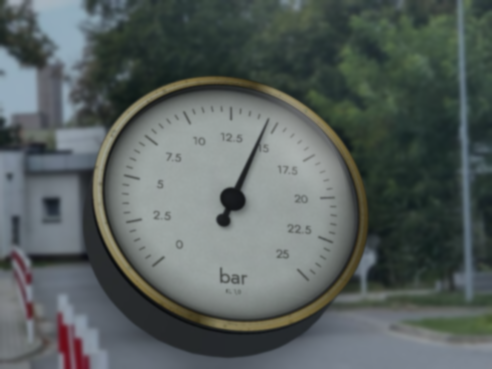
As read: 14.5 bar
